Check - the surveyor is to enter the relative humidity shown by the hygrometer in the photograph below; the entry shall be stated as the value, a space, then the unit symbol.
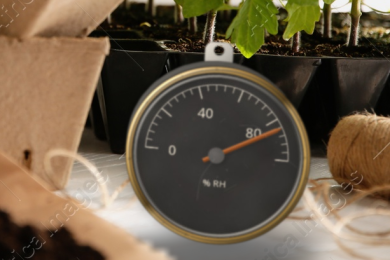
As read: 84 %
